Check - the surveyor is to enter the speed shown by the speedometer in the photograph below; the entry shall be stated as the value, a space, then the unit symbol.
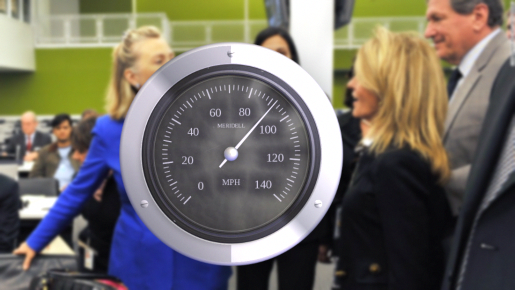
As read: 92 mph
